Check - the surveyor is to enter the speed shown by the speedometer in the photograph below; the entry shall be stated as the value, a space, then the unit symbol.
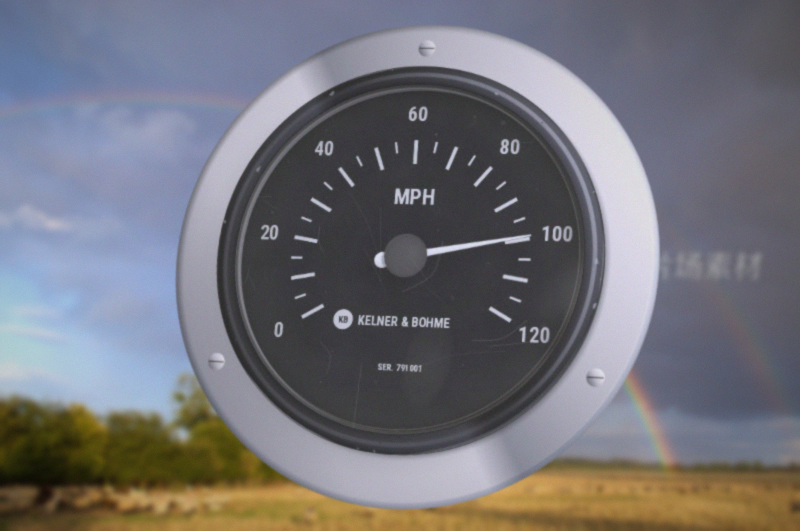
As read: 100 mph
